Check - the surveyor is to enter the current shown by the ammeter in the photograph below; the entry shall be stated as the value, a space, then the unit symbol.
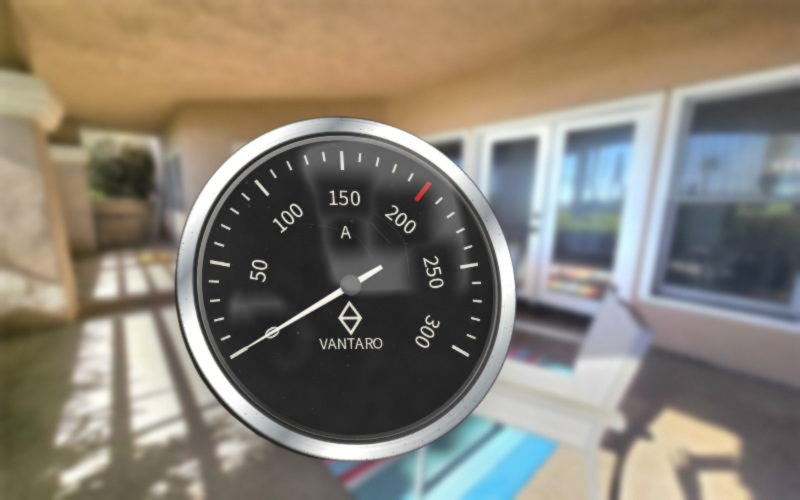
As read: 0 A
